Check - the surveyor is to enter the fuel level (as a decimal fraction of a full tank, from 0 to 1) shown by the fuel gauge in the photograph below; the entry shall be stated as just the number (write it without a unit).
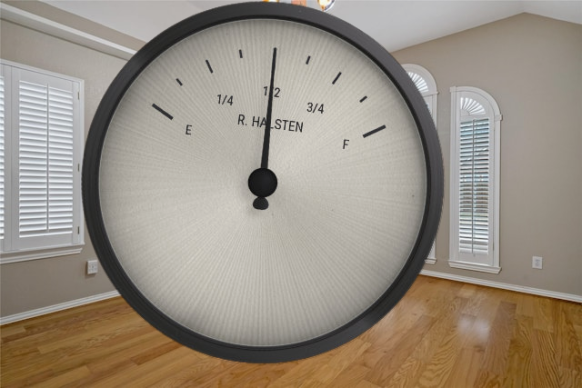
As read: 0.5
